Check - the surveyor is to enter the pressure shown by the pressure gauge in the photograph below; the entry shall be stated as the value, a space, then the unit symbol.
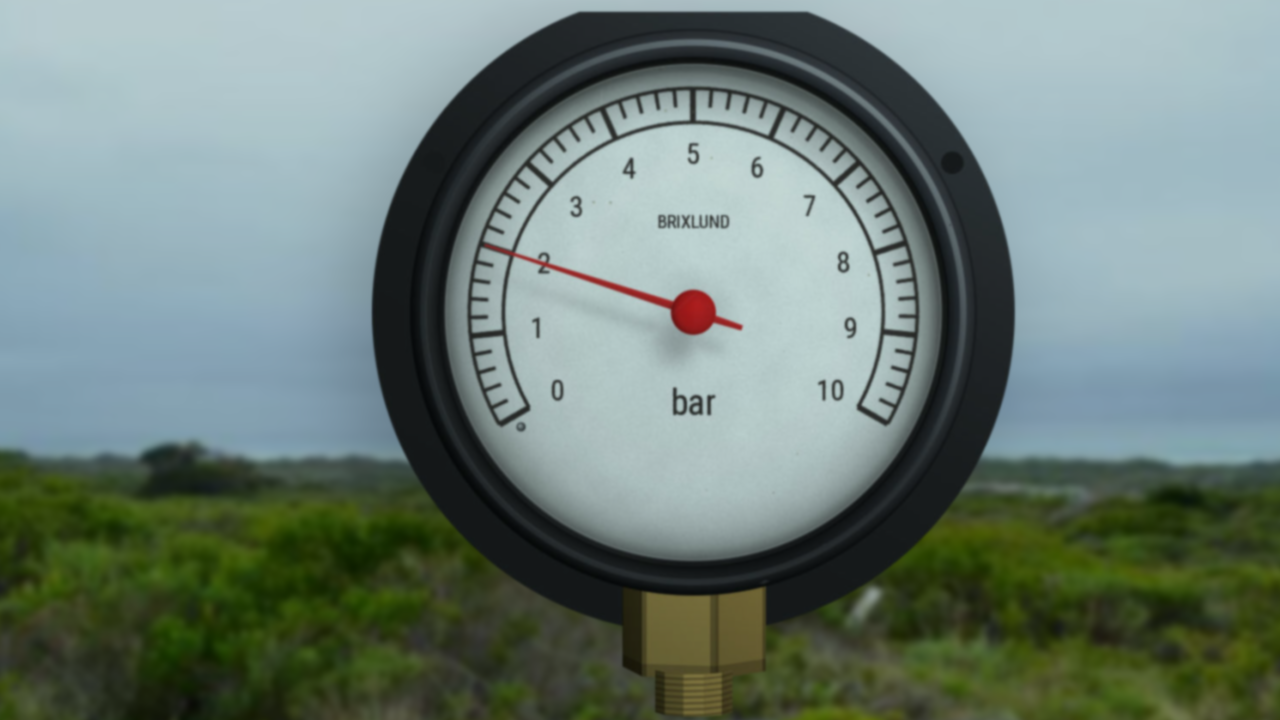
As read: 2 bar
